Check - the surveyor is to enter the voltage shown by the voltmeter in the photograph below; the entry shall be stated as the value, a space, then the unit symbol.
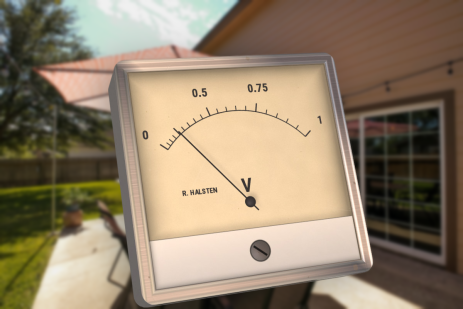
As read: 0.25 V
